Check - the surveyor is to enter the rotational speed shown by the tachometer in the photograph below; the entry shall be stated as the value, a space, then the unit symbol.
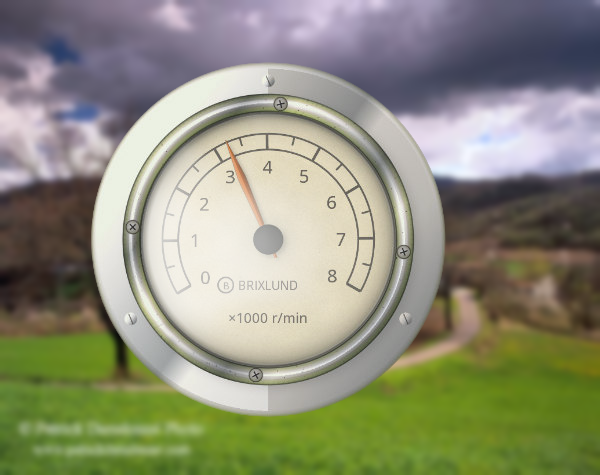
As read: 3250 rpm
